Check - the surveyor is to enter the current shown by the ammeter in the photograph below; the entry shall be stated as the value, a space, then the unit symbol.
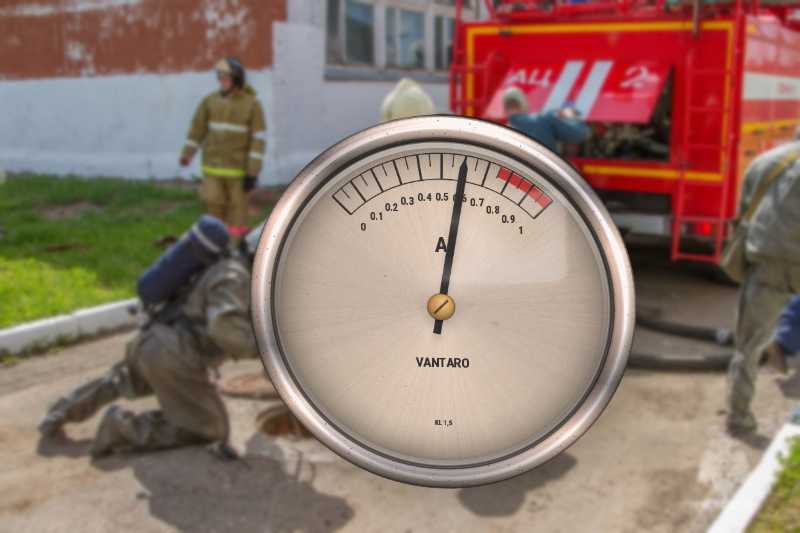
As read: 0.6 A
